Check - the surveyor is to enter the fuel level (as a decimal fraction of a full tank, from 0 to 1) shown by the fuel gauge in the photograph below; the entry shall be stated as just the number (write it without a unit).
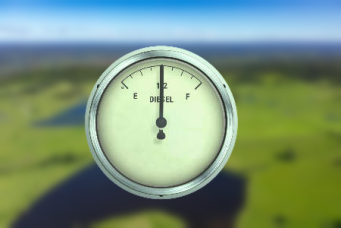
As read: 0.5
